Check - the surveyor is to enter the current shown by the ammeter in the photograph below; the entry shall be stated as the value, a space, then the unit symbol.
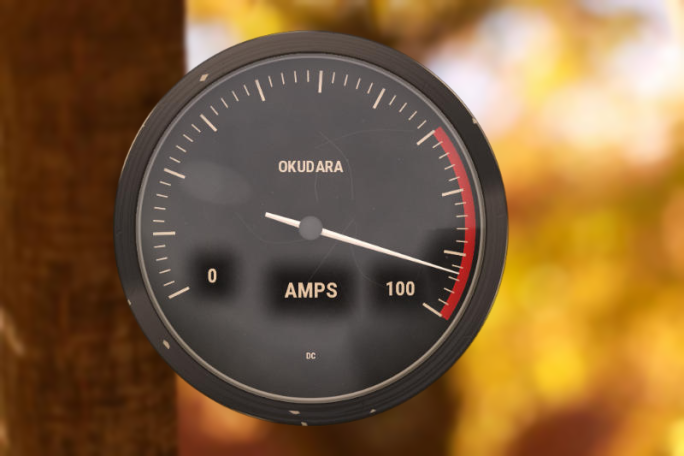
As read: 93 A
